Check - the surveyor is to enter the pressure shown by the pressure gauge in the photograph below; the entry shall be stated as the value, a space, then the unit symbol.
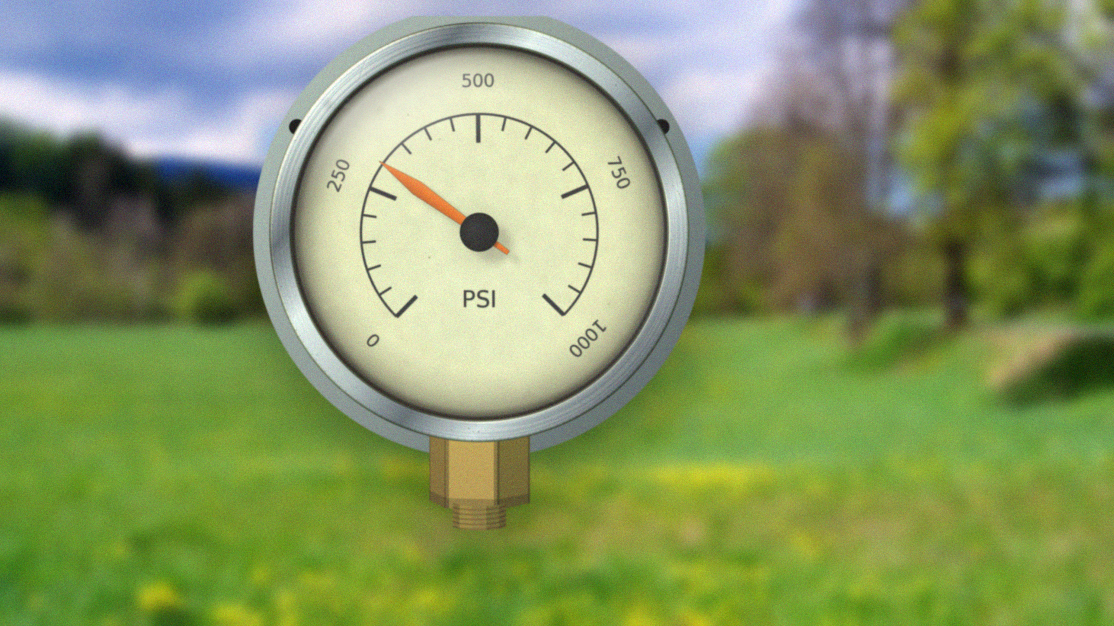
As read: 300 psi
